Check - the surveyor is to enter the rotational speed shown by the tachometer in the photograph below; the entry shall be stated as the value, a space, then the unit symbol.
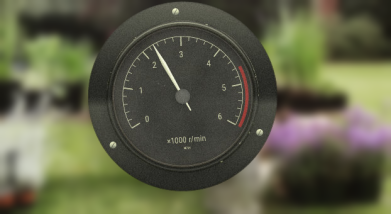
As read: 2300 rpm
